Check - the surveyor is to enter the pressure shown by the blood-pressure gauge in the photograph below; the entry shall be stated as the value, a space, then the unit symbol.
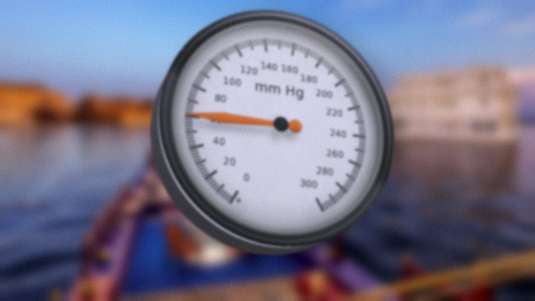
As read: 60 mmHg
